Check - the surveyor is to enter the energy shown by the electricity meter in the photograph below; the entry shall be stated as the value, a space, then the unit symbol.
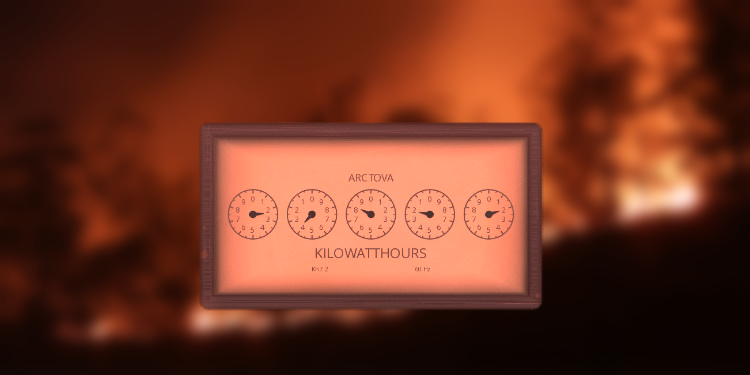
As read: 23822 kWh
